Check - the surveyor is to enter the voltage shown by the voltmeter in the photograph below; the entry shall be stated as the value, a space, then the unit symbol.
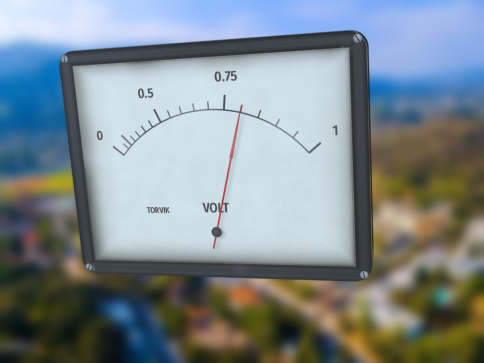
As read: 0.8 V
